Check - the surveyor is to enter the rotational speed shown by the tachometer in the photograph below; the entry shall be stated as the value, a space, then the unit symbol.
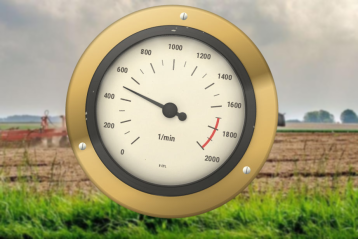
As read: 500 rpm
